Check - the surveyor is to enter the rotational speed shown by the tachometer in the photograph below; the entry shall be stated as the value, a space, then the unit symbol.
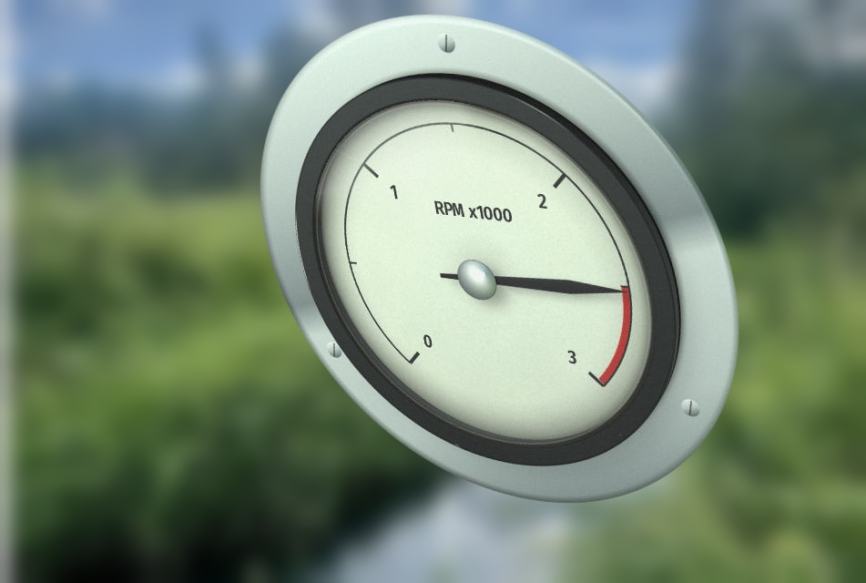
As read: 2500 rpm
